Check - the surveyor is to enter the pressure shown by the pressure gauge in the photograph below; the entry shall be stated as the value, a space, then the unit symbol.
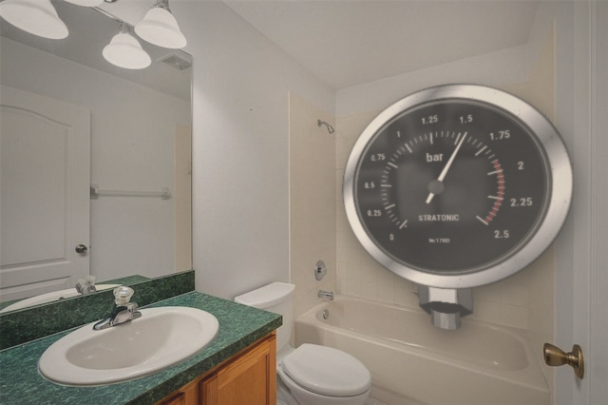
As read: 1.55 bar
